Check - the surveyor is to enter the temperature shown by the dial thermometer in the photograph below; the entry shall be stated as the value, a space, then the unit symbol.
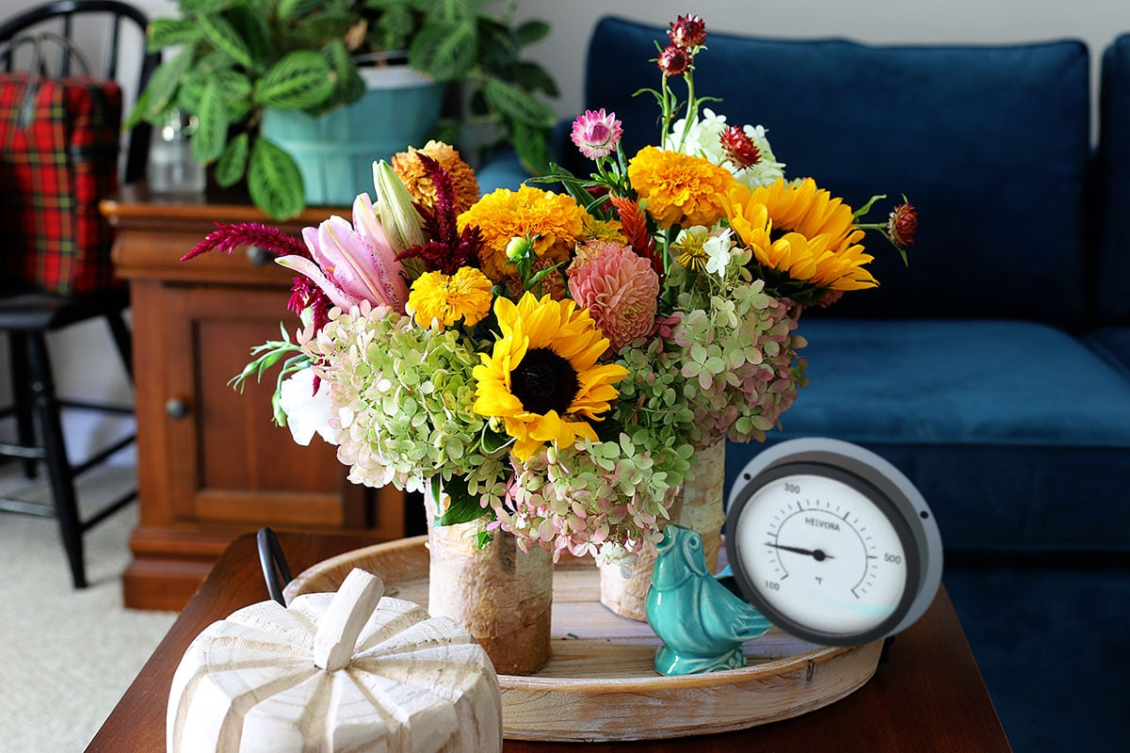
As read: 180 °F
